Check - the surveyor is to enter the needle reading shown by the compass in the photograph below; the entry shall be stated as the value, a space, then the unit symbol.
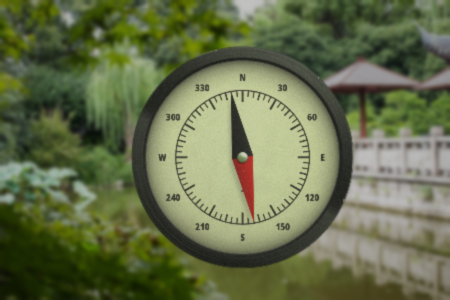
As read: 170 °
